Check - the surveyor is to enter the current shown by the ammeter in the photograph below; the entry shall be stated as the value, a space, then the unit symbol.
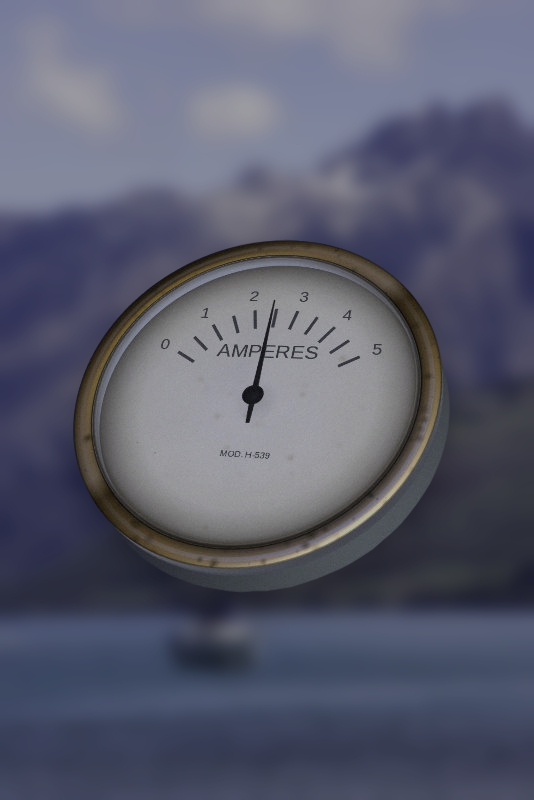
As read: 2.5 A
